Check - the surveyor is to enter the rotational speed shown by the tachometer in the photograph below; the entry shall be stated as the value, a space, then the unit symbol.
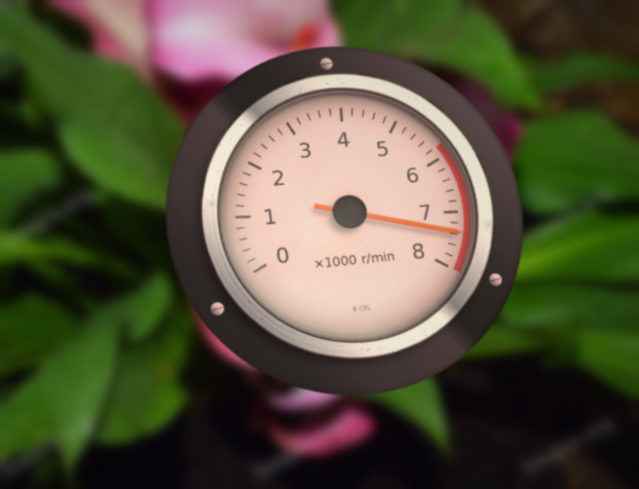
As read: 7400 rpm
